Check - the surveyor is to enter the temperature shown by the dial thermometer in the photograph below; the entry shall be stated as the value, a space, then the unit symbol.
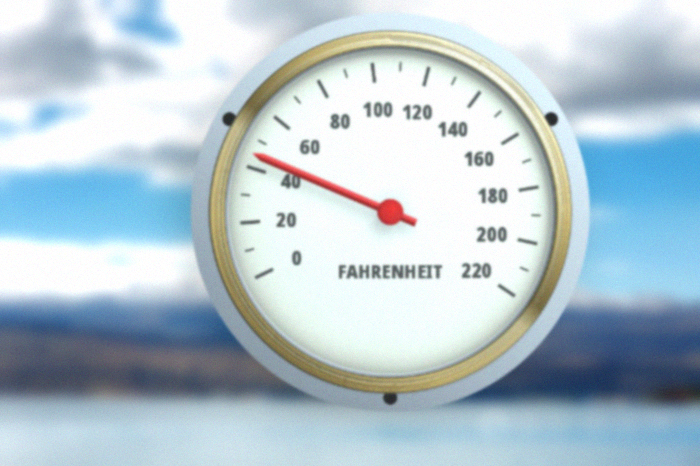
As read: 45 °F
